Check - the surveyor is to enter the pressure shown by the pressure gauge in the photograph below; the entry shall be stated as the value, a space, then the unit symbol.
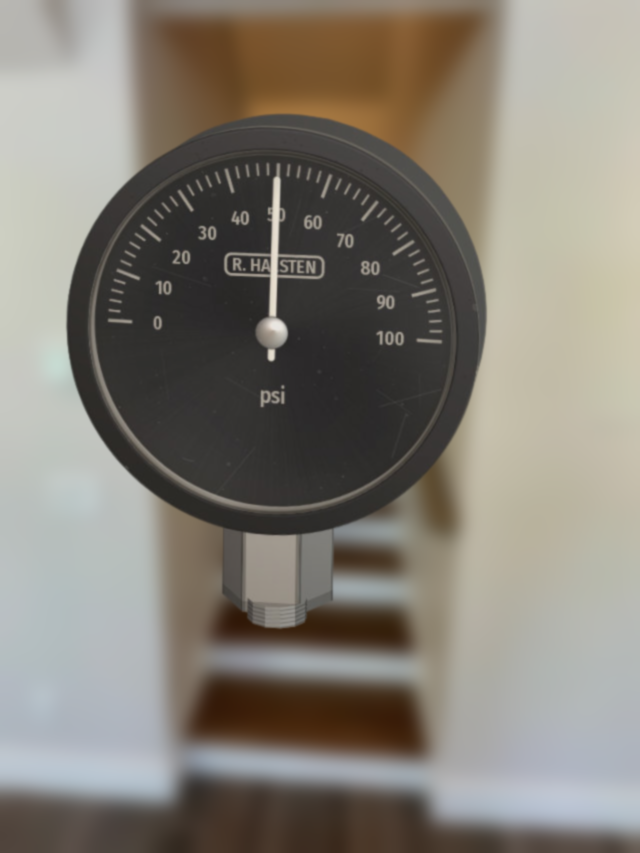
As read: 50 psi
